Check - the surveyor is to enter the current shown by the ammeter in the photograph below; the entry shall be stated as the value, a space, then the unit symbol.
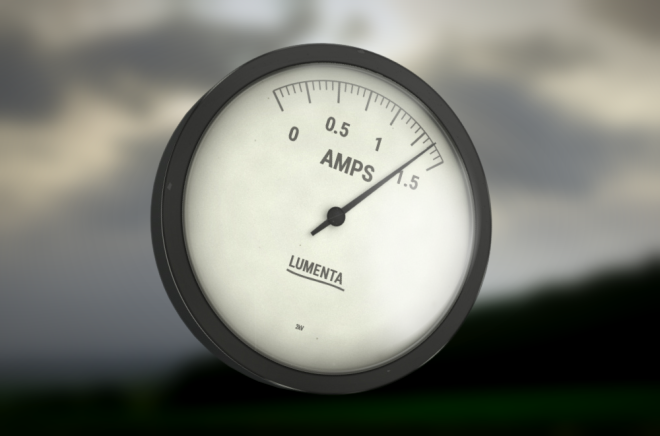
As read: 1.35 A
